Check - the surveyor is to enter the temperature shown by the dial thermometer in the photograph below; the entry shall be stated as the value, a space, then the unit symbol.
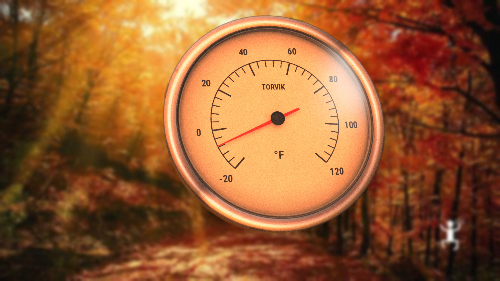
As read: -8 °F
